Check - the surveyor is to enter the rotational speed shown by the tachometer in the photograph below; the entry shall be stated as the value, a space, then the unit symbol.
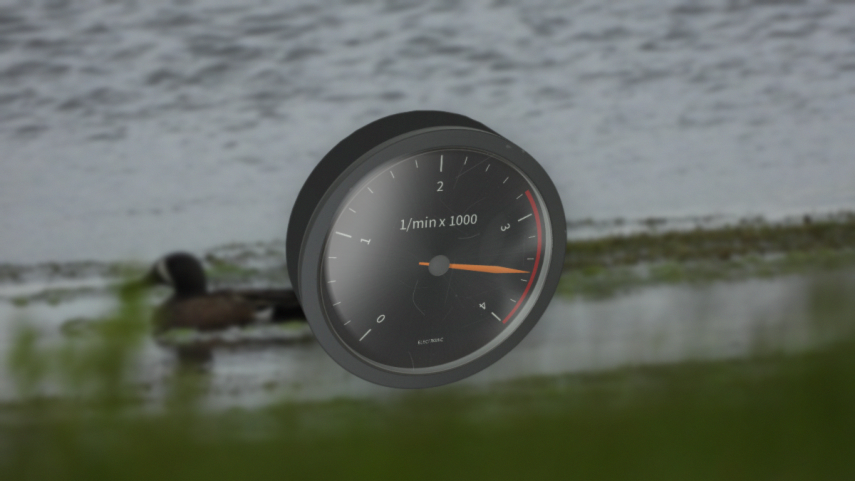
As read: 3500 rpm
